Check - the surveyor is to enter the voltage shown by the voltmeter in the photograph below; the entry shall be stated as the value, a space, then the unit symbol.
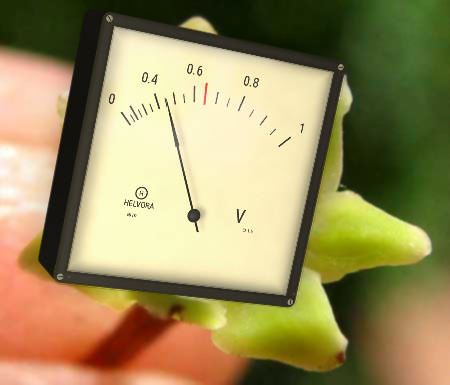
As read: 0.45 V
